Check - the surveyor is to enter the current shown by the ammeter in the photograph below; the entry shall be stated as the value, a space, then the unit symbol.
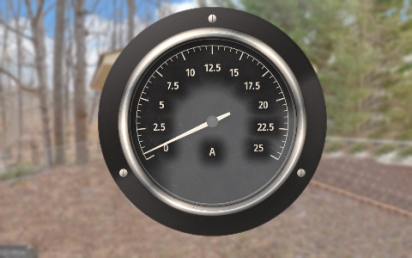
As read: 0.5 A
